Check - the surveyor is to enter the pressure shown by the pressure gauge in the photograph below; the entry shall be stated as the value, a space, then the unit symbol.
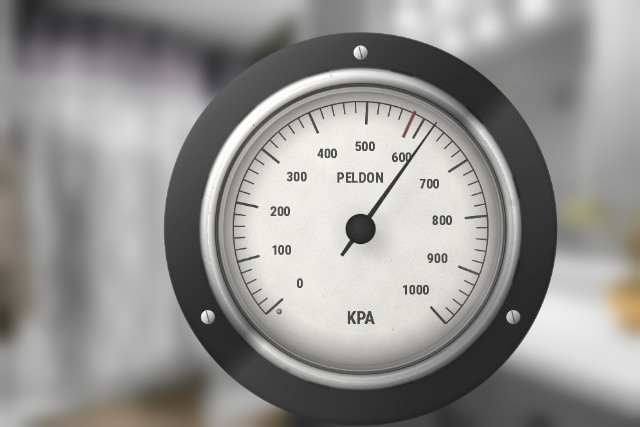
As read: 620 kPa
